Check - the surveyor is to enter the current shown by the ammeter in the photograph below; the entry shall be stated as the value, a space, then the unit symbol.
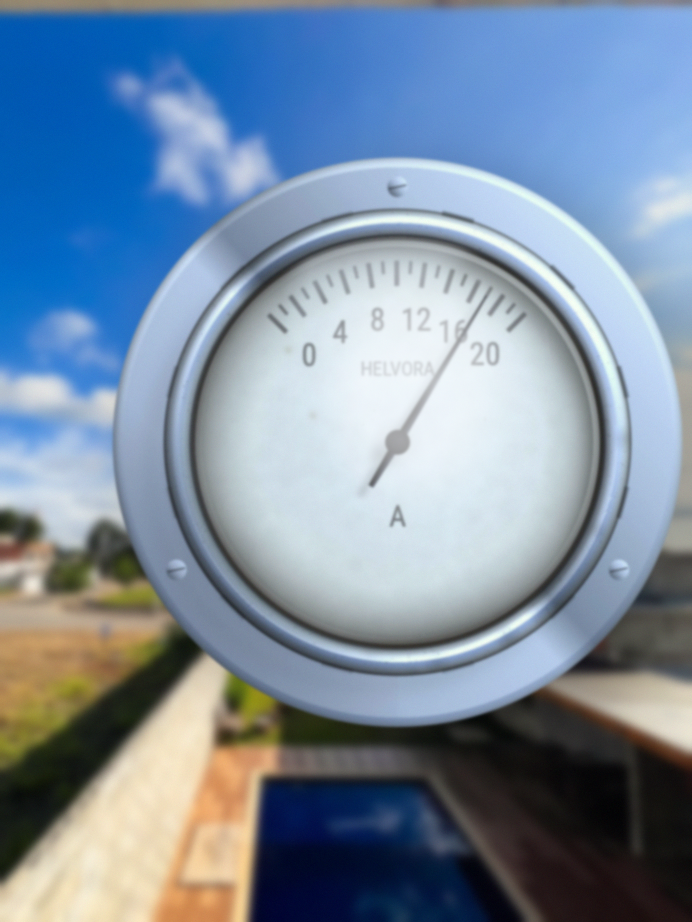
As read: 17 A
